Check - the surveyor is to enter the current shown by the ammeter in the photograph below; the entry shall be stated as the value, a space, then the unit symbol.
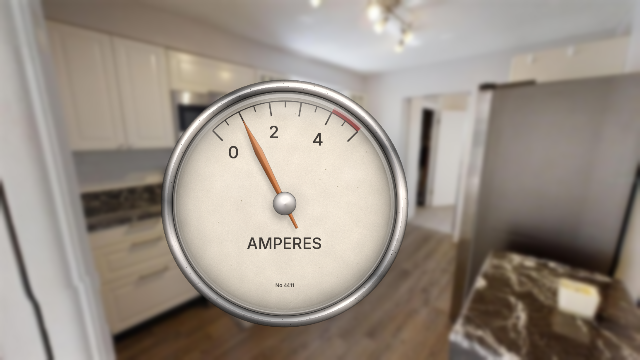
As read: 1 A
